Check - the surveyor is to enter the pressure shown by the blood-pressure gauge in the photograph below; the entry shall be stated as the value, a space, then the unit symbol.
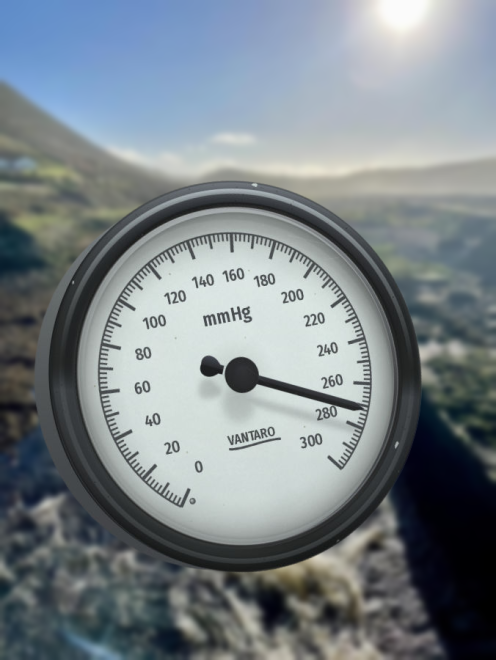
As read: 272 mmHg
